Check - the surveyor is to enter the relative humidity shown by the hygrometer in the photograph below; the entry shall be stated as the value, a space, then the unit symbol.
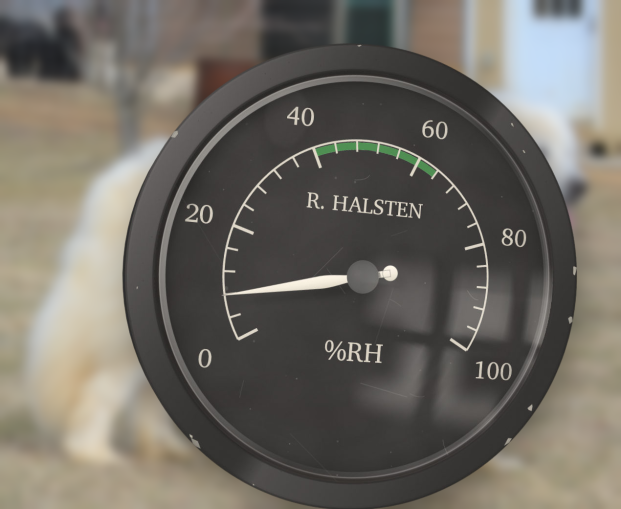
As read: 8 %
